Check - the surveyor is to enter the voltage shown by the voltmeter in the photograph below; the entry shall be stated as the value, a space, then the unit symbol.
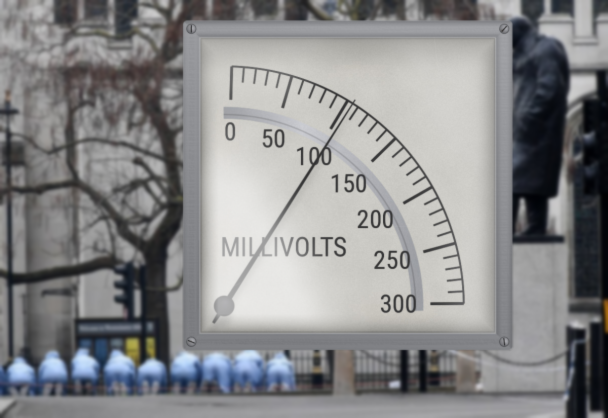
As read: 105 mV
